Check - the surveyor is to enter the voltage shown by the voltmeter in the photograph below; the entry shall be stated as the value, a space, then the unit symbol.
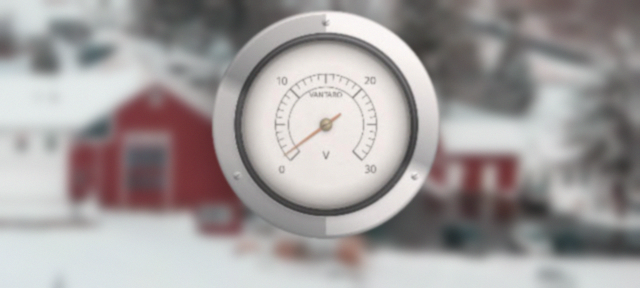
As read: 1 V
